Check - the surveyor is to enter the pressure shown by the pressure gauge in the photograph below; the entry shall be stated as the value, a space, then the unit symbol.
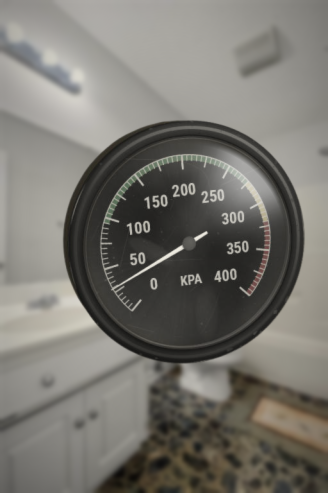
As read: 30 kPa
